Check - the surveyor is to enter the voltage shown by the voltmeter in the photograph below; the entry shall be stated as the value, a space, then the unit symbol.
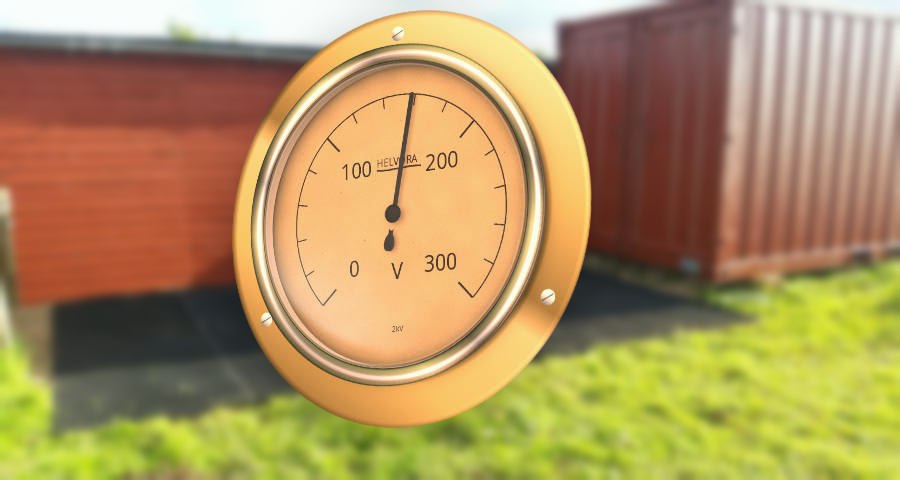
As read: 160 V
